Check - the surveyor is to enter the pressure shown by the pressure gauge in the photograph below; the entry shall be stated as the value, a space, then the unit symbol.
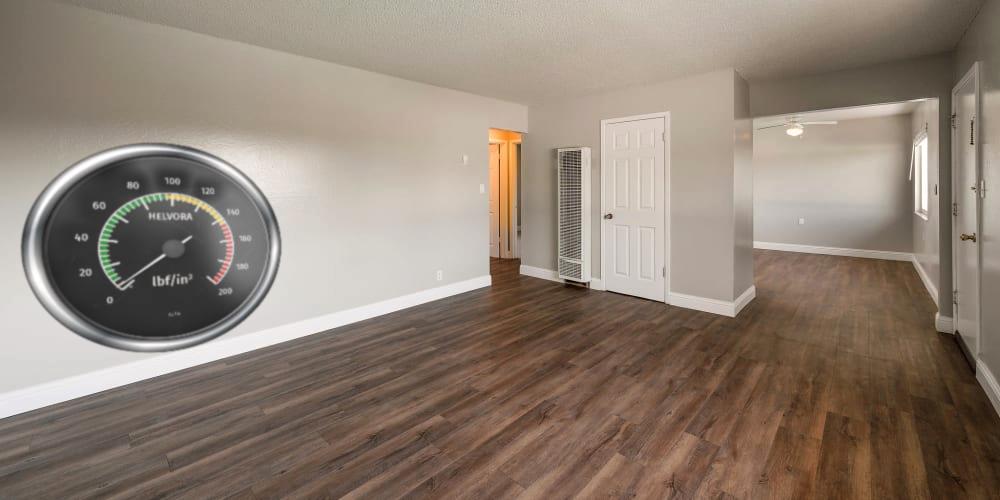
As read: 4 psi
